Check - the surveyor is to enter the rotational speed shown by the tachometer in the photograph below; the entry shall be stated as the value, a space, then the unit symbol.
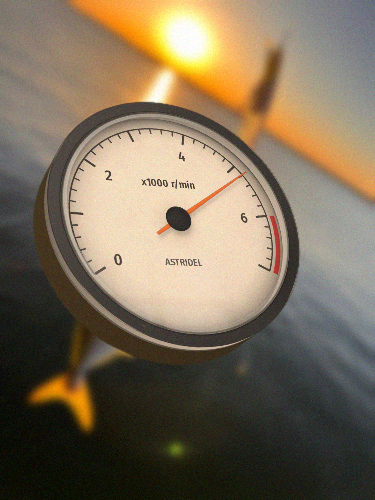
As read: 5200 rpm
